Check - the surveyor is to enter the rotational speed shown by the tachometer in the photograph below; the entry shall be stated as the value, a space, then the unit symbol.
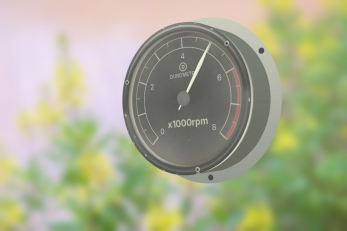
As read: 5000 rpm
